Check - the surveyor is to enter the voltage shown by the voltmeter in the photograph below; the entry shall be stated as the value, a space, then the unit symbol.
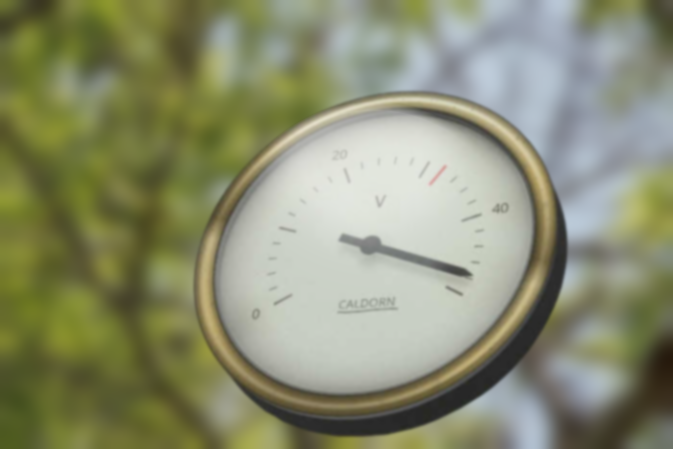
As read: 48 V
